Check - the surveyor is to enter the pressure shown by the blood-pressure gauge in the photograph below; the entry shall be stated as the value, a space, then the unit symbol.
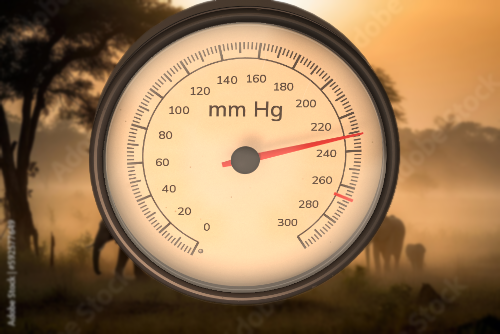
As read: 230 mmHg
